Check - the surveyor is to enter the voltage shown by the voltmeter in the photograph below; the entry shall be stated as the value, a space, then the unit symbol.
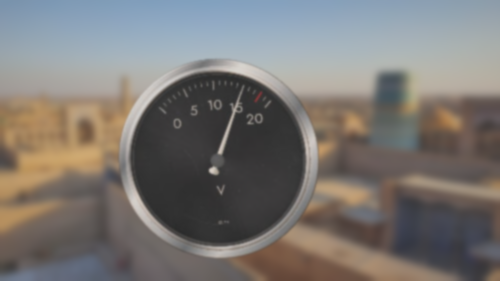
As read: 15 V
